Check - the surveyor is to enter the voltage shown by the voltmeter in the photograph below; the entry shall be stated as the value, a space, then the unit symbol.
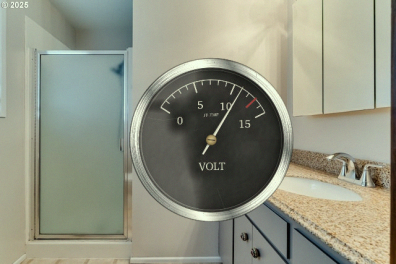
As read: 11 V
